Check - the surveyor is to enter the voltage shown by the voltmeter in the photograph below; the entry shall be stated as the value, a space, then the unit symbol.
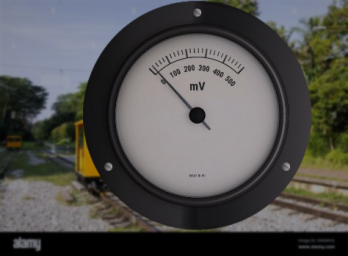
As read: 20 mV
